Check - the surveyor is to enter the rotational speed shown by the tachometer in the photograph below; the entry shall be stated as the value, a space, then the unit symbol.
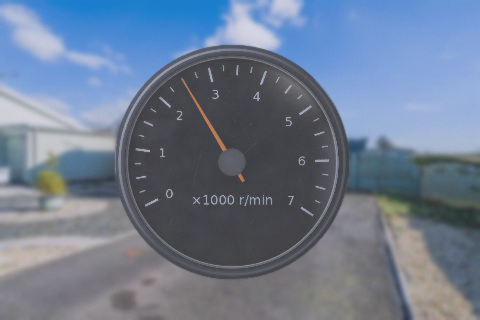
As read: 2500 rpm
